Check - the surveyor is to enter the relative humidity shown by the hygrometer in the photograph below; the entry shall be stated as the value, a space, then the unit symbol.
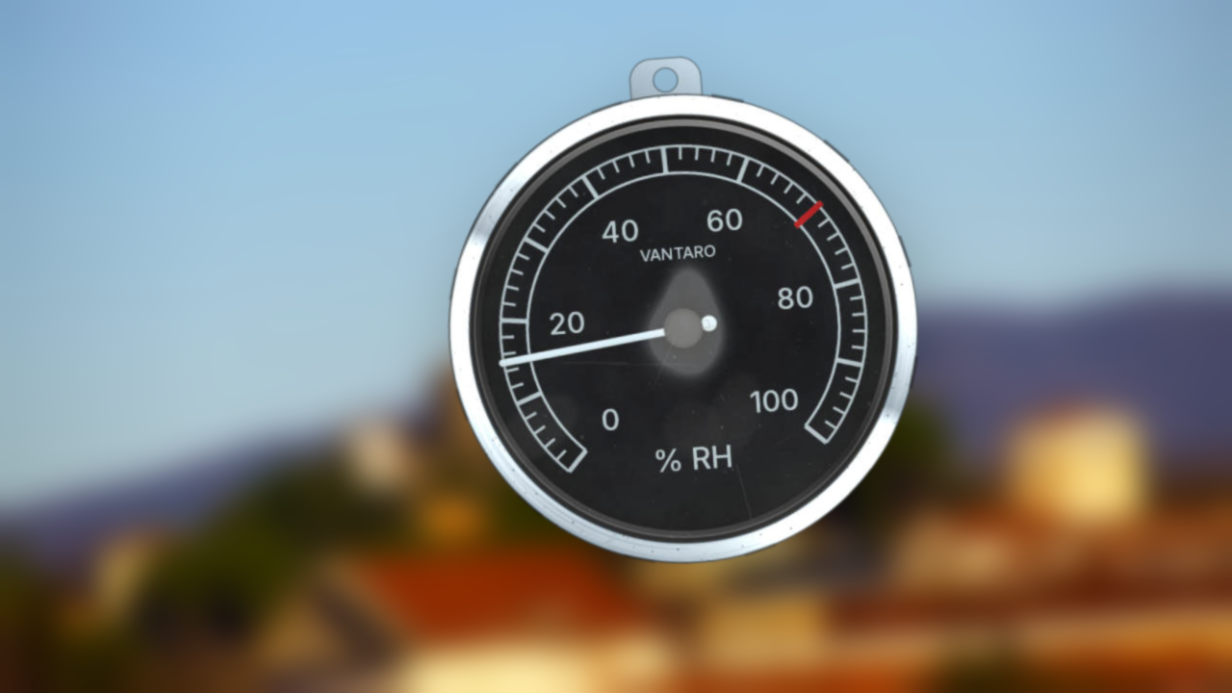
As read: 15 %
